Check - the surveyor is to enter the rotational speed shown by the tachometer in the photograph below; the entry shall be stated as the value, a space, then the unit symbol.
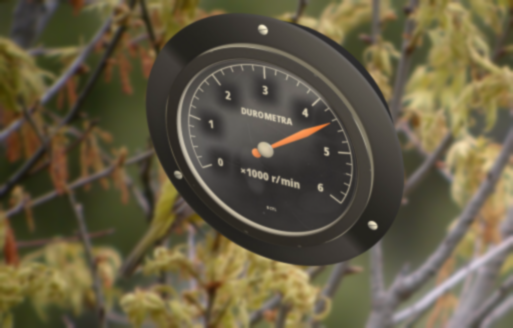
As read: 4400 rpm
